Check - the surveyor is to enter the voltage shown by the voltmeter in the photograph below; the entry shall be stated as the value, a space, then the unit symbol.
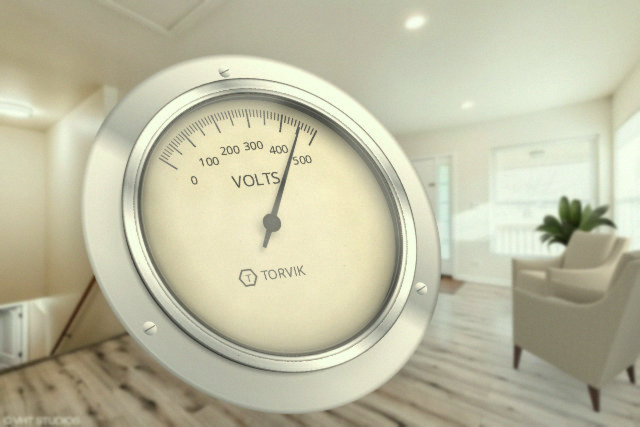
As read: 450 V
